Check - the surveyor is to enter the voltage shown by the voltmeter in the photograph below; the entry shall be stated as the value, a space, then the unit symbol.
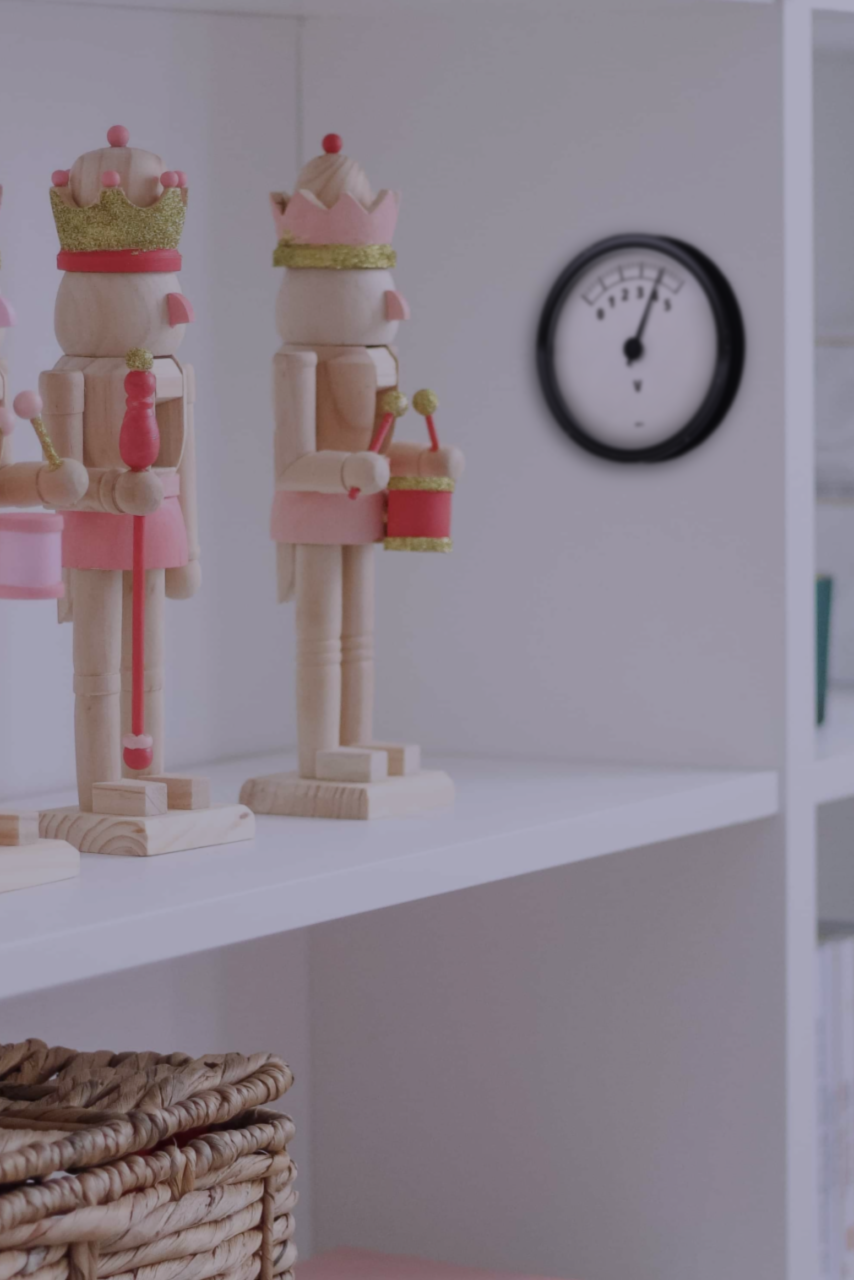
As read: 4 V
